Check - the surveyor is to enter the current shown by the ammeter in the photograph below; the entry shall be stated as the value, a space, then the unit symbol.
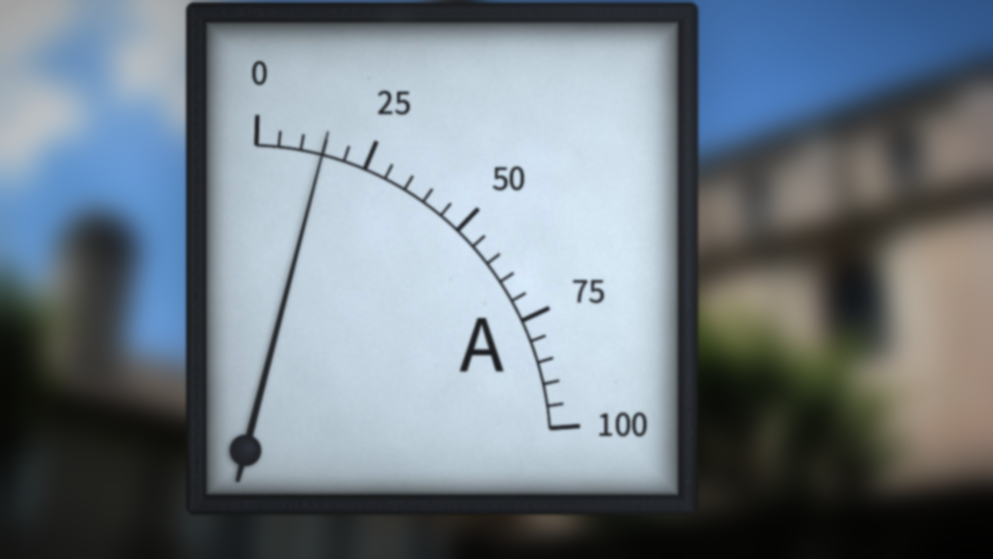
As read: 15 A
